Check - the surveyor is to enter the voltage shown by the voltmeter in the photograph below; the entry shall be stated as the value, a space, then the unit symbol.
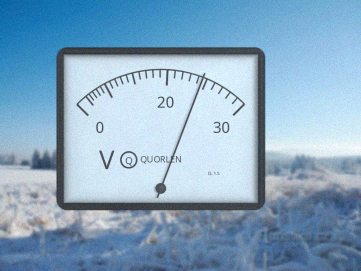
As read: 24.5 V
